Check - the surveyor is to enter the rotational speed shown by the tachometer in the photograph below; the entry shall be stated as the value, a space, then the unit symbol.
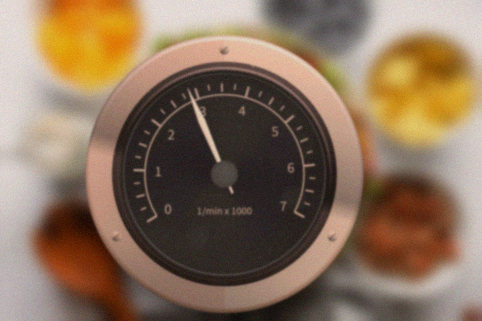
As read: 2875 rpm
